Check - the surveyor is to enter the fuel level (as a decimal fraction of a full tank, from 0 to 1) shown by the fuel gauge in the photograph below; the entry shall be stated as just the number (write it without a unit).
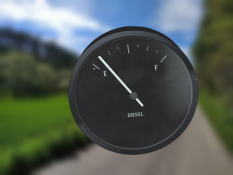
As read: 0.125
